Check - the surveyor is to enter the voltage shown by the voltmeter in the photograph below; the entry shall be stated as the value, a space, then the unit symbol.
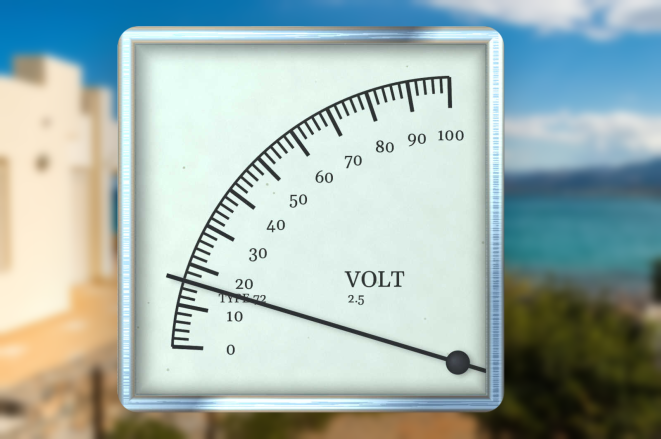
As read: 16 V
